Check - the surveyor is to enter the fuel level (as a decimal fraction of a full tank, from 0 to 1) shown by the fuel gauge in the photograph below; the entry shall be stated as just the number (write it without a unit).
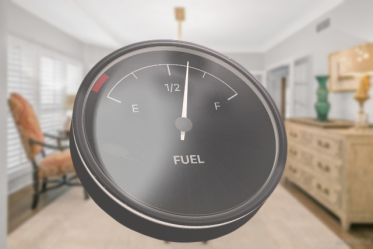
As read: 0.625
